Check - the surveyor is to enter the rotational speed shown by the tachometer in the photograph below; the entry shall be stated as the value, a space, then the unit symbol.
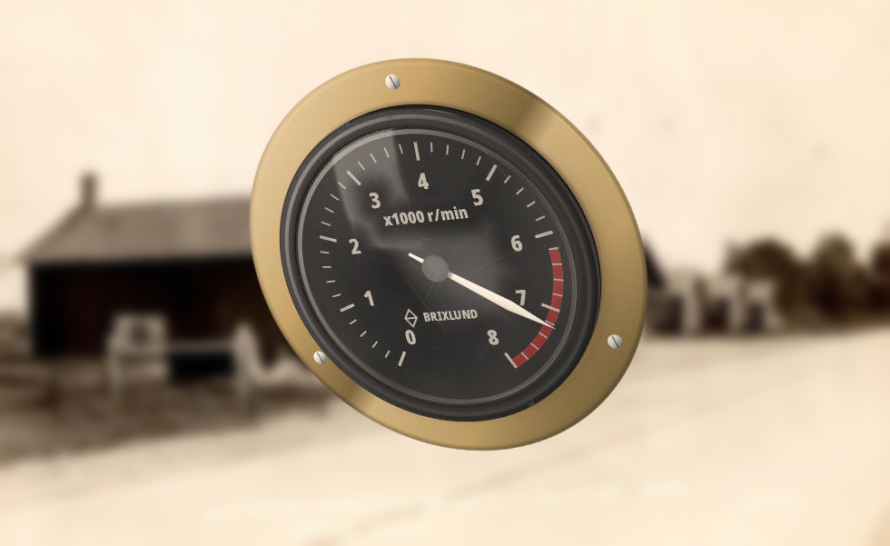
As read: 7200 rpm
